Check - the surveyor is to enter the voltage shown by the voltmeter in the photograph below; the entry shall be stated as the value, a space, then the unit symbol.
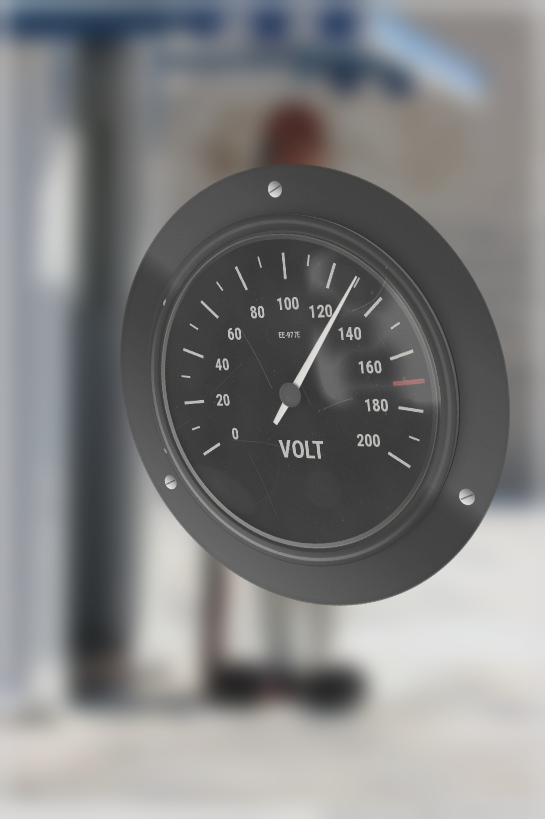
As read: 130 V
